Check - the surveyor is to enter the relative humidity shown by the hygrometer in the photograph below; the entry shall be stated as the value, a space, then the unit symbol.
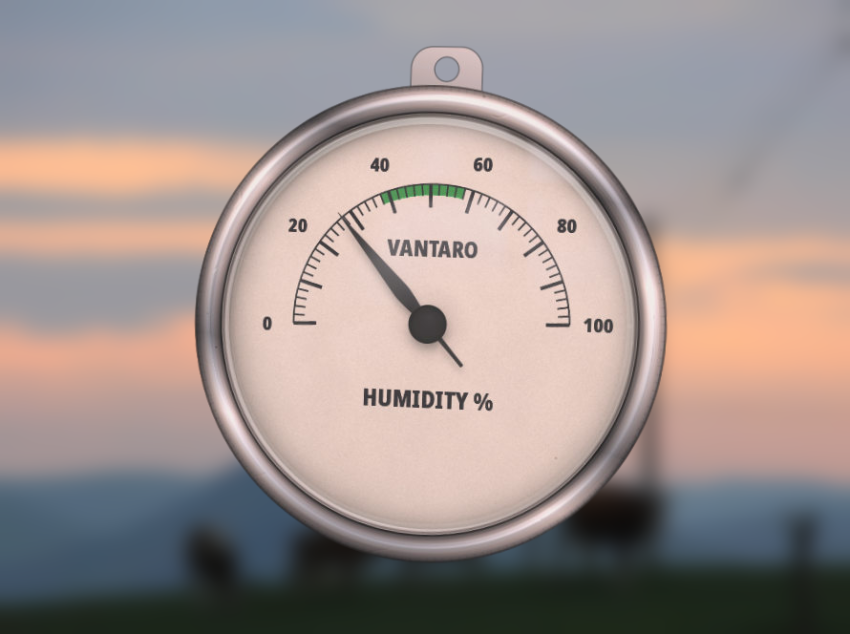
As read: 28 %
